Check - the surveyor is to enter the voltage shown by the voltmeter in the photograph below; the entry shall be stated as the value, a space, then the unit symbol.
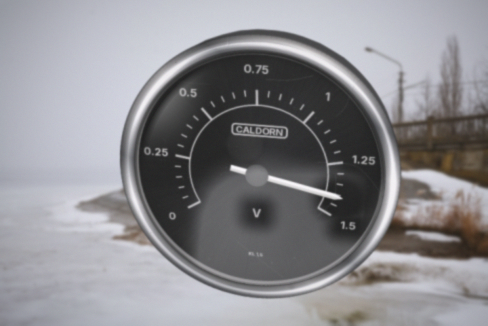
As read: 1.4 V
